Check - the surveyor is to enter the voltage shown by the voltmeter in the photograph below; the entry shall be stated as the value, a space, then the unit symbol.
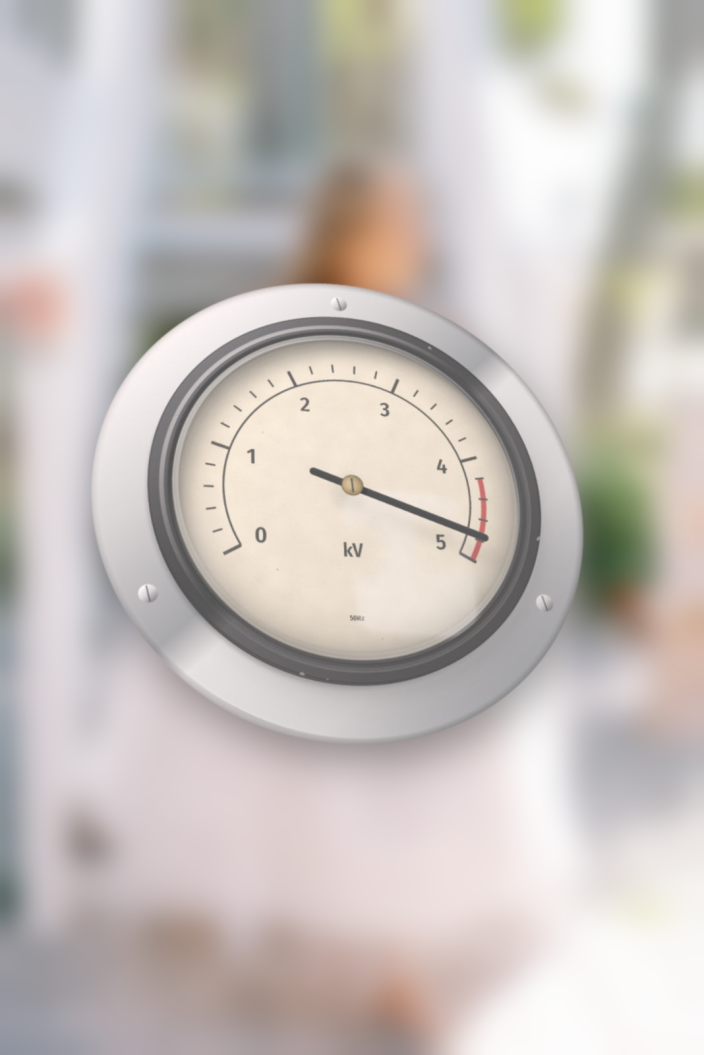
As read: 4.8 kV
